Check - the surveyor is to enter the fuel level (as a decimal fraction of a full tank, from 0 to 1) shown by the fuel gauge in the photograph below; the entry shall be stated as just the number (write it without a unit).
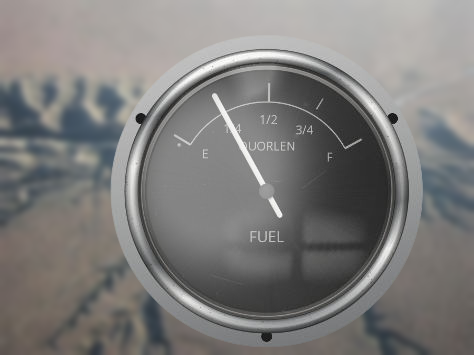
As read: 0.25
